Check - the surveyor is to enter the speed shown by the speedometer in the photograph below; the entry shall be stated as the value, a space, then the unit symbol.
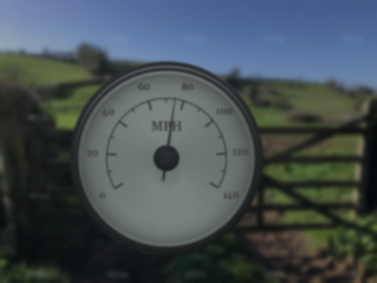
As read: 75 mph
